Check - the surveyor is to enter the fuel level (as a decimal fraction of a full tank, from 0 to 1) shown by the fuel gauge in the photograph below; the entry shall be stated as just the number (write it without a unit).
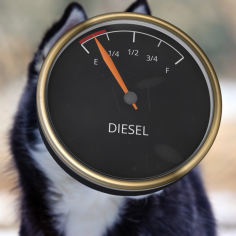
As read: 0.125
